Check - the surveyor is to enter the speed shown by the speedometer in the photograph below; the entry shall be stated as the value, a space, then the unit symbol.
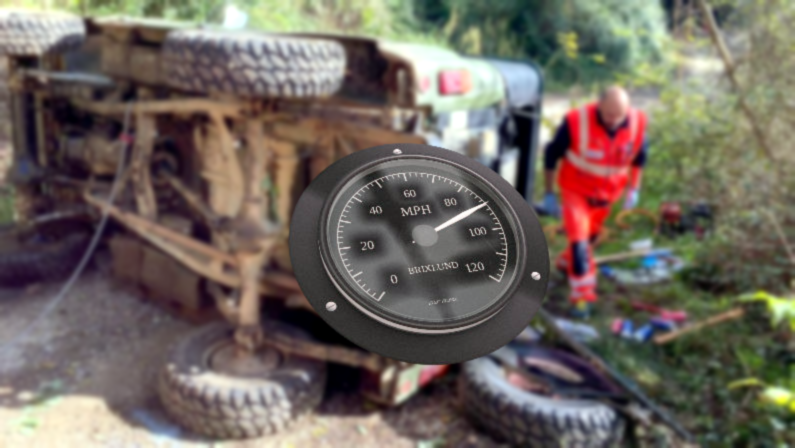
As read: 90 mph
